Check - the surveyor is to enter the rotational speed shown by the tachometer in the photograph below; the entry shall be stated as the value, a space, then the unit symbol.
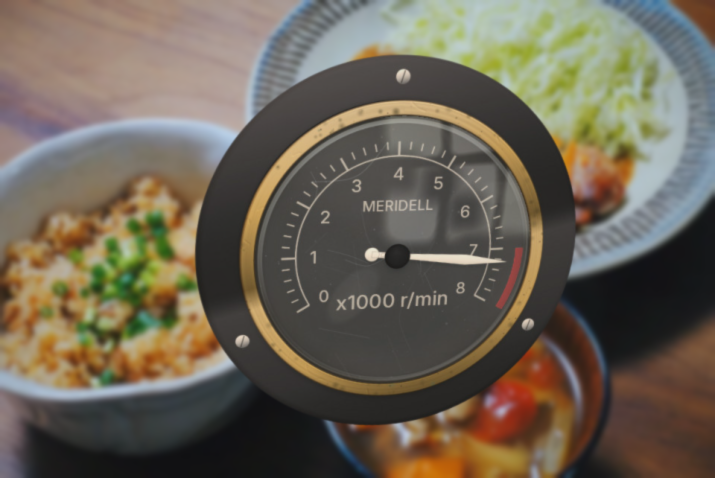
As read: 7200 rpm
